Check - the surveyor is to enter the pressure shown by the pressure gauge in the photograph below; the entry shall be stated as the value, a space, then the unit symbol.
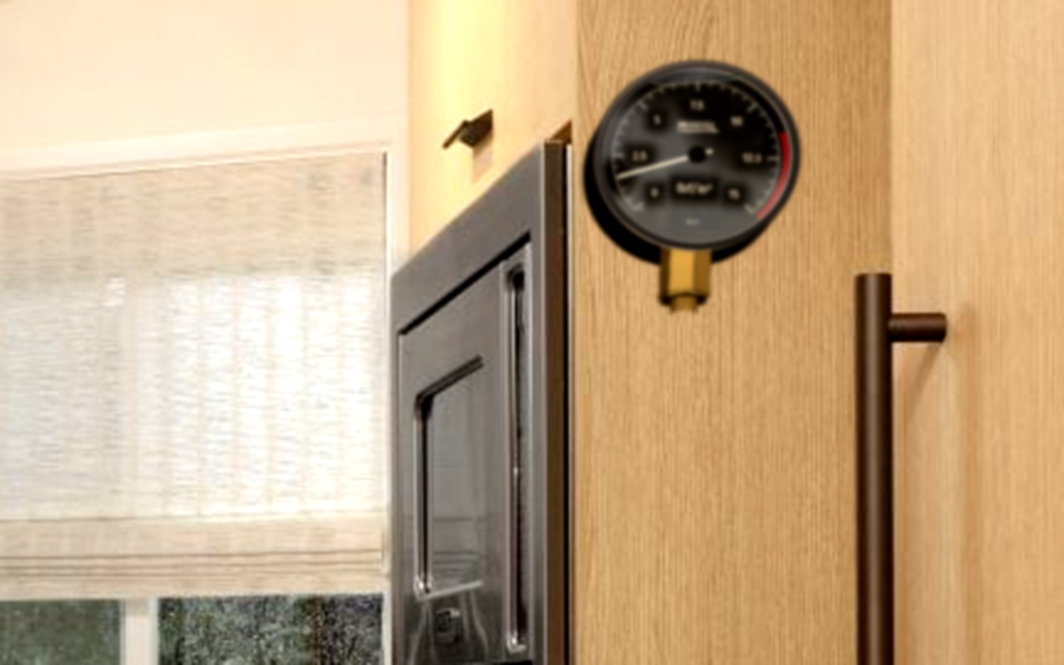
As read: 1.5 psi
